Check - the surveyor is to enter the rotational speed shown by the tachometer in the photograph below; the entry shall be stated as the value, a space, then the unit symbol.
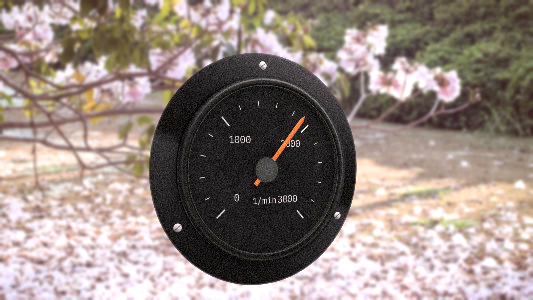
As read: 1900 rpm
